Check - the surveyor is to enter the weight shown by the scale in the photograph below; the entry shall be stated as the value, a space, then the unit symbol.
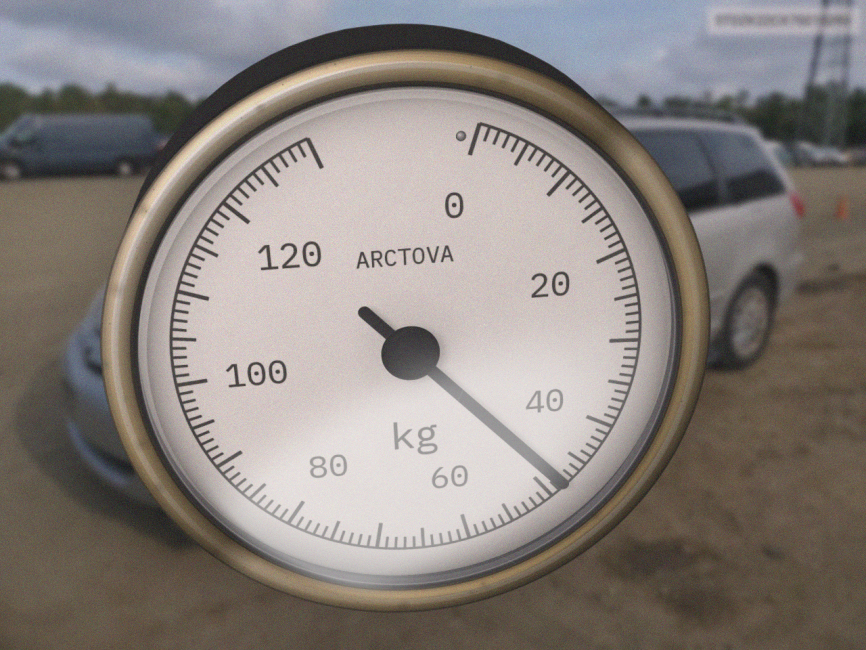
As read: 48 kg
